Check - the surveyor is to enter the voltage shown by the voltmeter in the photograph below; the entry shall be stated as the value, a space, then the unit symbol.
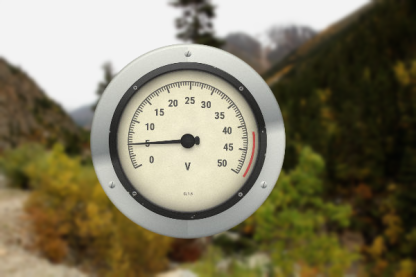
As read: 5 V
